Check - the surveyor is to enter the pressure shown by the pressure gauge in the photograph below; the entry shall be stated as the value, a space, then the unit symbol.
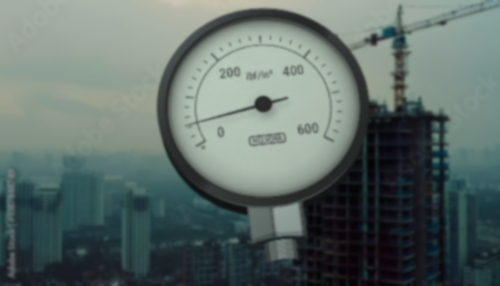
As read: 40 psi
